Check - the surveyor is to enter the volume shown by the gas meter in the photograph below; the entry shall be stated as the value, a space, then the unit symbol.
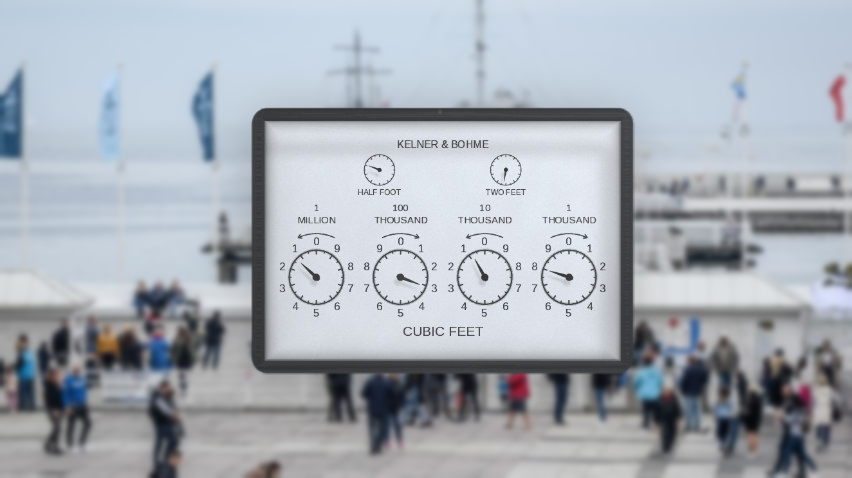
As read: 130800 ft³
